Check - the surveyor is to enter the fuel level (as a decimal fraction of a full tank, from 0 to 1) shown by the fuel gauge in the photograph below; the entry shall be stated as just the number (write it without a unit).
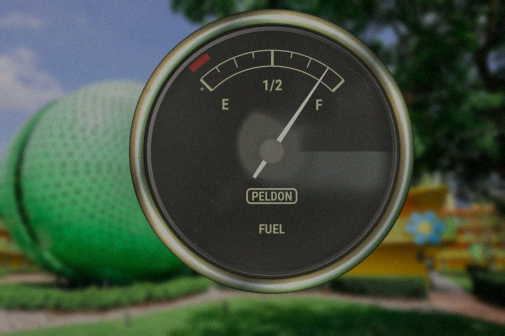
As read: 0.875
